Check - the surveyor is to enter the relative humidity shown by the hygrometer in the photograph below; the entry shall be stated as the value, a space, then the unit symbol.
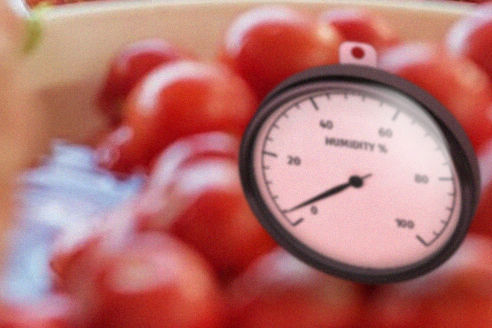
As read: 4 %
